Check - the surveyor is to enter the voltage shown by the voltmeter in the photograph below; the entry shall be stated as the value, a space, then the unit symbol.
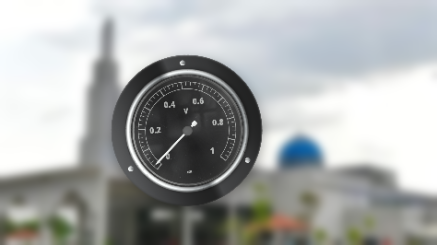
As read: 0.02 V
